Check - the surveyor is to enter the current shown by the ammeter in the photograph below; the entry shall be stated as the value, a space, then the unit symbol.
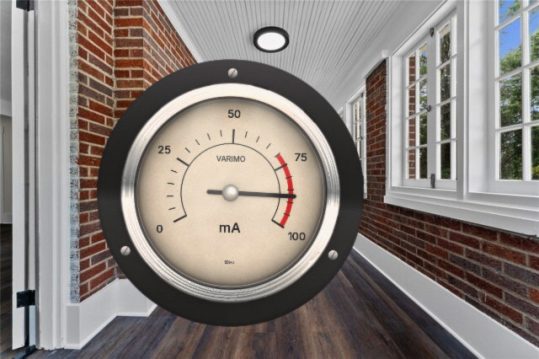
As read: 87.5 mA
